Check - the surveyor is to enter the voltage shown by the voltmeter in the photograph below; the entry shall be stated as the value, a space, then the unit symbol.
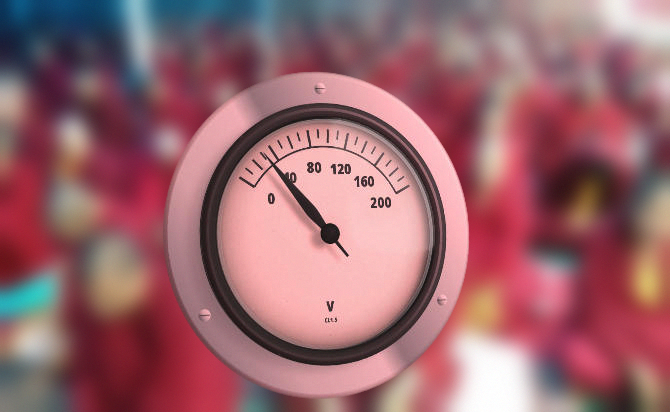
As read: 30 V
